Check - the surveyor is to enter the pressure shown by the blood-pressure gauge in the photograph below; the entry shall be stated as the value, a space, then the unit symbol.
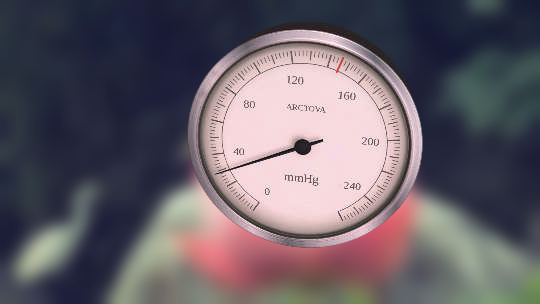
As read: 30 mmHg
